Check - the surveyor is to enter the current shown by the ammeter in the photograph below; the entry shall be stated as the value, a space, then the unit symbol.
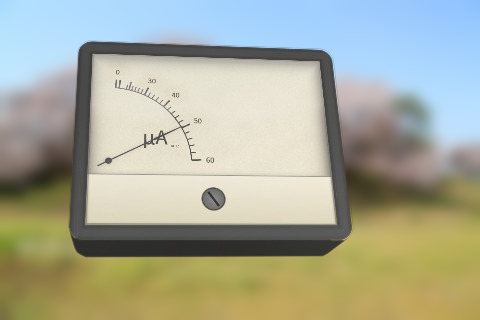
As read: 50 µA
